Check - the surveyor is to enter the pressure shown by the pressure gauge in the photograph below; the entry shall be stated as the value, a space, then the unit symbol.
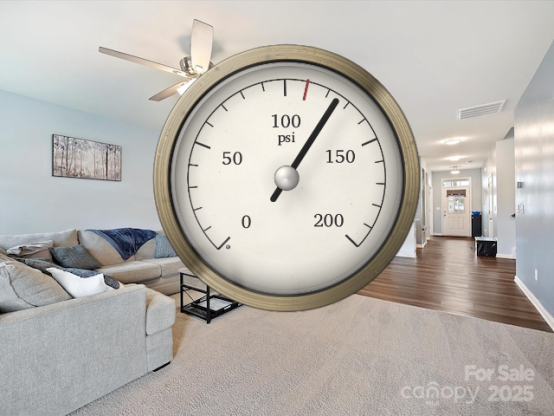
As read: 125 psi
